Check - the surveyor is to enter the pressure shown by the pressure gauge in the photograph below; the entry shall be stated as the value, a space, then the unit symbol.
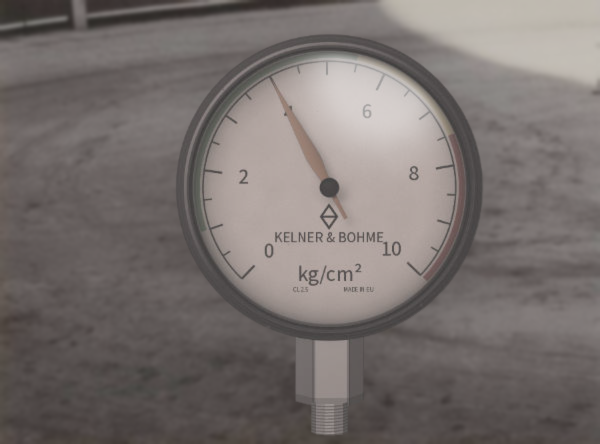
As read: 4 kg/cm²
